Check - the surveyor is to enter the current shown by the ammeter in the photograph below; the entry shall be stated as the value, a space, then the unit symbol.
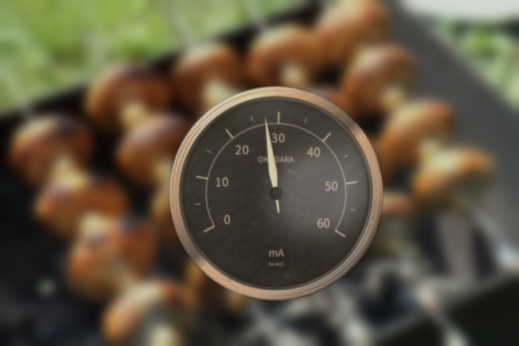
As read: 27.5 mA
